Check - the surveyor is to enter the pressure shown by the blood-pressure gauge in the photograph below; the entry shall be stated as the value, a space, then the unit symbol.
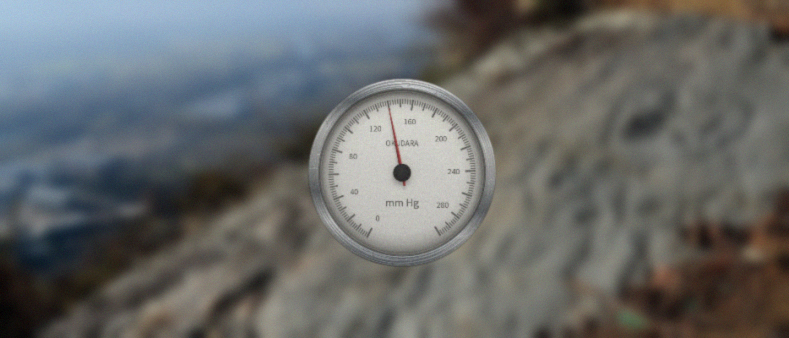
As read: 140 mmHg
